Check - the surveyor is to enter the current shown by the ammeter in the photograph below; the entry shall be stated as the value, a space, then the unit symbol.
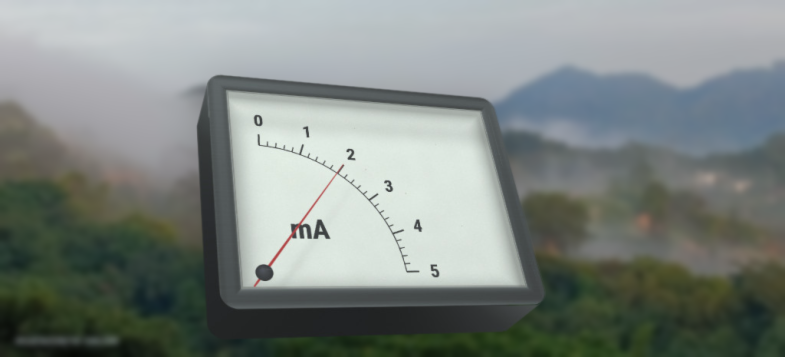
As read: 2 mA
